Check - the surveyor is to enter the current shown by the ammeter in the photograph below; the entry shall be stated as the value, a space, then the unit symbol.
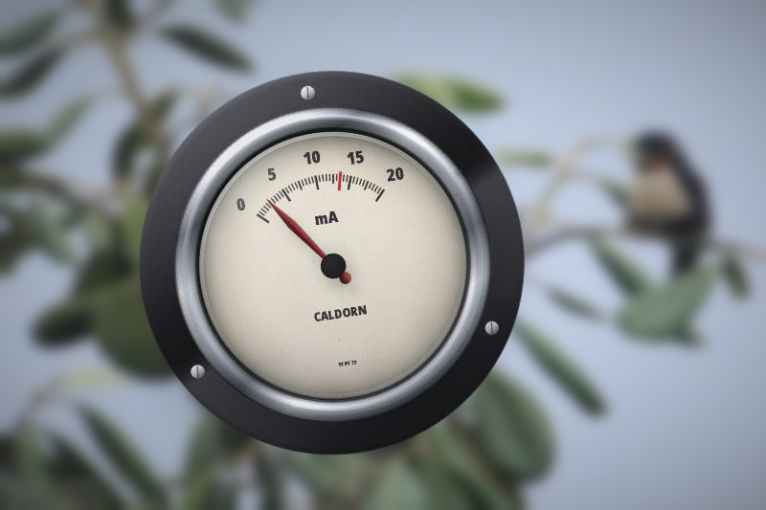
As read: 2.5 mA
